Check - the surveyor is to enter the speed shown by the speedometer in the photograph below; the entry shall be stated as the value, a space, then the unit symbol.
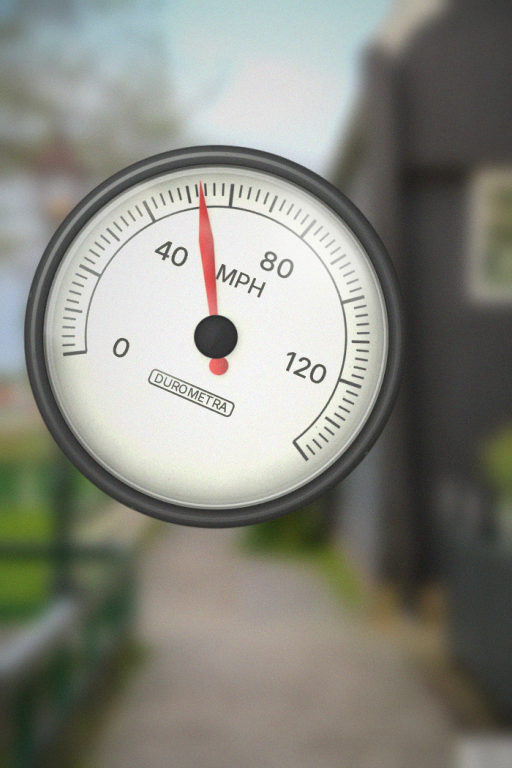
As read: 53 mph
